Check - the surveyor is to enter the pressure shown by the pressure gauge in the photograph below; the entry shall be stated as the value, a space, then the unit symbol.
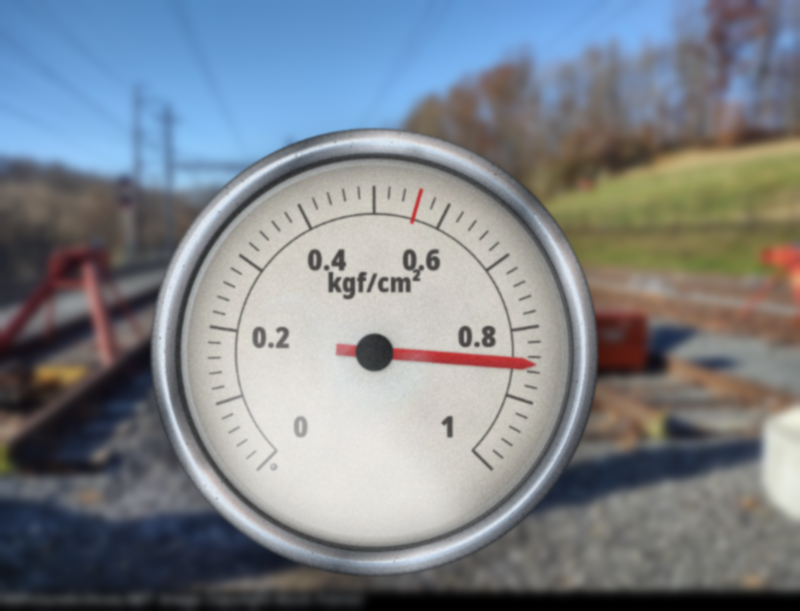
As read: 0.85 kg/cm²
